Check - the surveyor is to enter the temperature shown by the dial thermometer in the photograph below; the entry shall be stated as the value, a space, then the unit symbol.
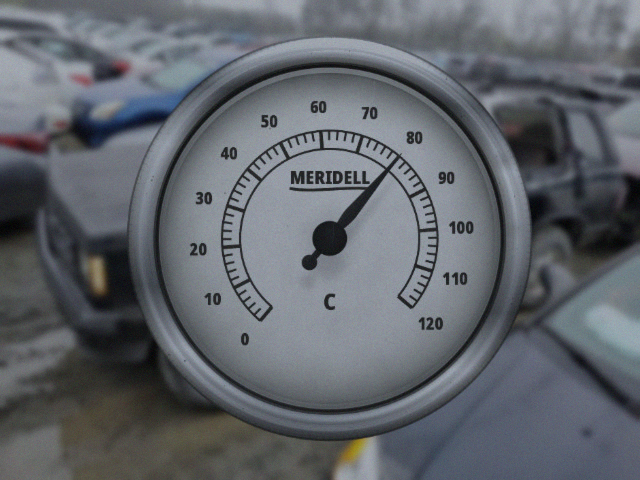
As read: 80 °C
